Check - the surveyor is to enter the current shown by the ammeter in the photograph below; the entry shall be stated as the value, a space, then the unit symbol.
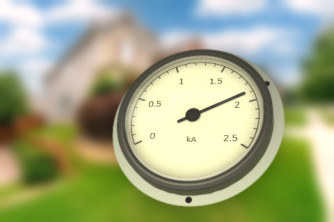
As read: 1.9 kA
